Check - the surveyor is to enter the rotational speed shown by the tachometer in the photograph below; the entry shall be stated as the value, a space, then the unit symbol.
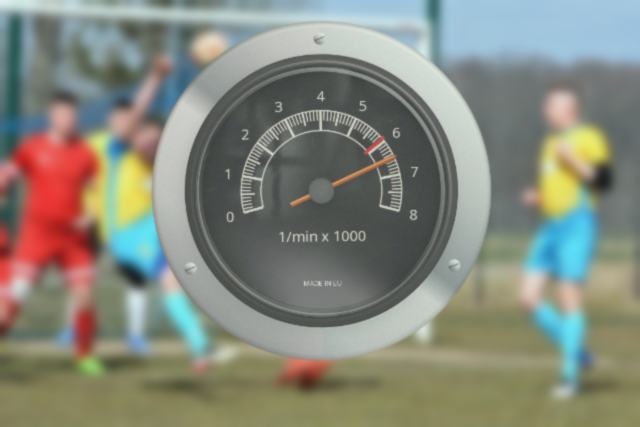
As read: 6500 rpm
